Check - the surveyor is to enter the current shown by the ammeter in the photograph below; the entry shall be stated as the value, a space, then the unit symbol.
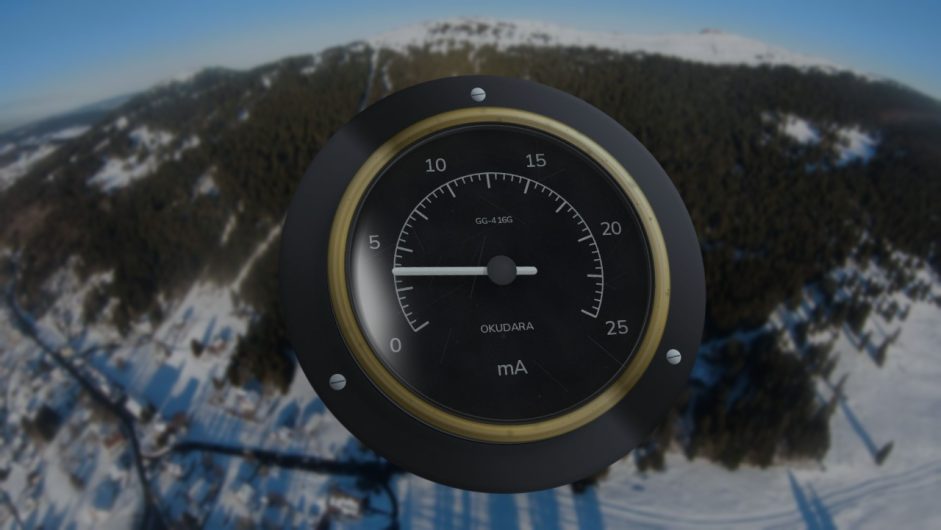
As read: 3.5 mA
